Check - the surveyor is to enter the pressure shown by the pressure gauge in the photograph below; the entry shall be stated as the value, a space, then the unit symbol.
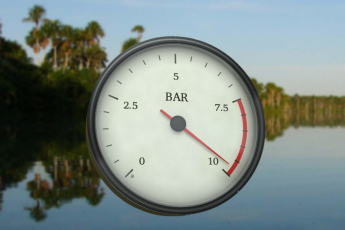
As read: 9.75 bar
